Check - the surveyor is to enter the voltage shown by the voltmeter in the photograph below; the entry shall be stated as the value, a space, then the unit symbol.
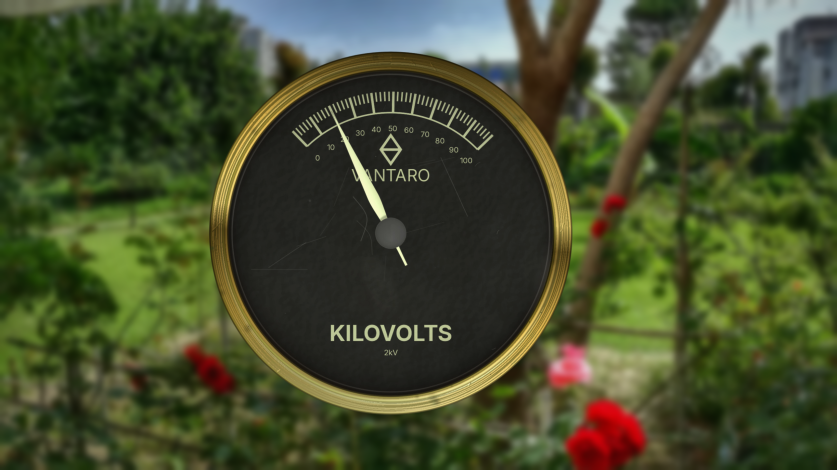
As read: 20 kV
